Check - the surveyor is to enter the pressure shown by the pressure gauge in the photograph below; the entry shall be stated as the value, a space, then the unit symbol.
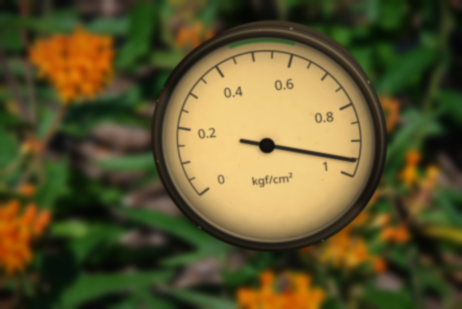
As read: 0.95 kg/cm²
